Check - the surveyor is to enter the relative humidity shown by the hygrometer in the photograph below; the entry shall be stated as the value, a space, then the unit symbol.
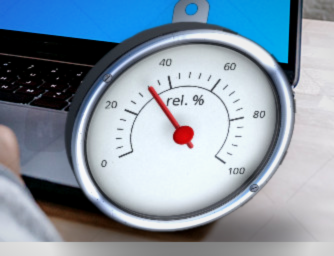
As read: 32 %
